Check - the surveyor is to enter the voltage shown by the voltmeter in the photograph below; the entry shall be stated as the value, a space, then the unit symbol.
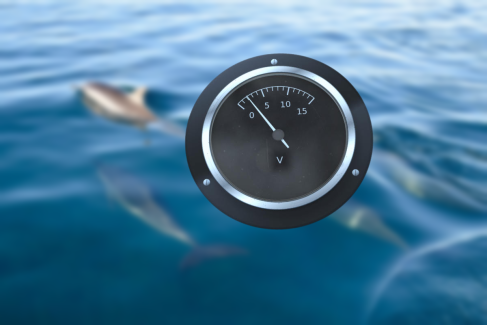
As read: 2 V
